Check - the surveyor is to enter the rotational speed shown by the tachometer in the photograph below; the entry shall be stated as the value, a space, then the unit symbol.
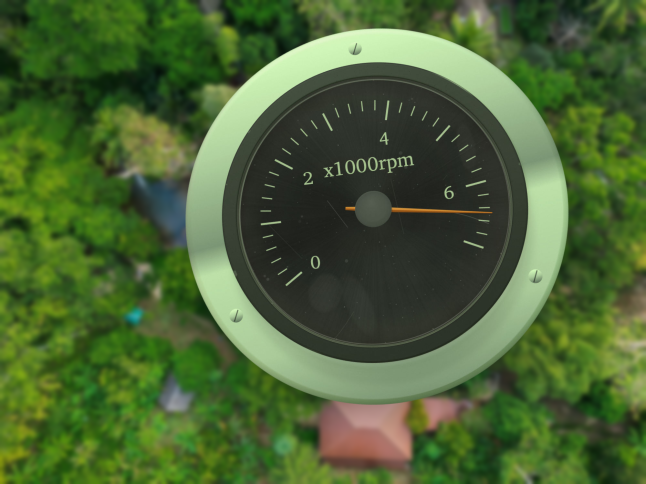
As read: 6500 rpm
